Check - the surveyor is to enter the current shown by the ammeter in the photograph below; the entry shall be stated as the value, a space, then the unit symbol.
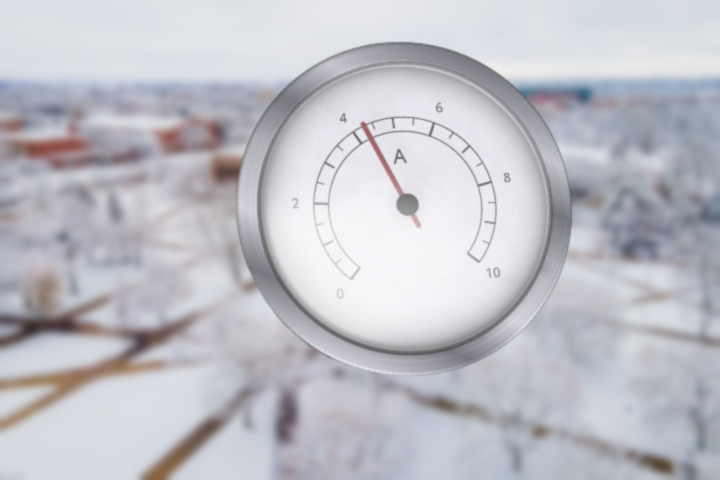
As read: 4.25 A
